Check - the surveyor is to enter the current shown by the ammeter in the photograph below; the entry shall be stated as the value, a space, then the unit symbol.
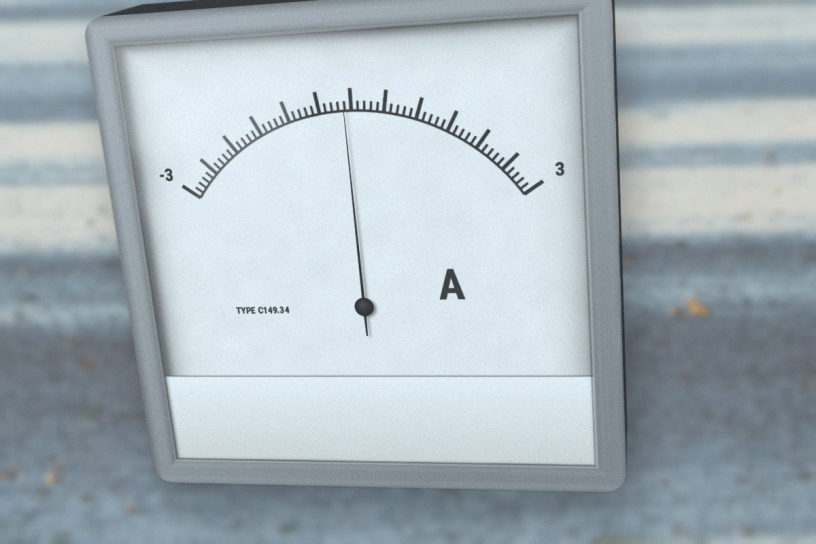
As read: -0.1 A
